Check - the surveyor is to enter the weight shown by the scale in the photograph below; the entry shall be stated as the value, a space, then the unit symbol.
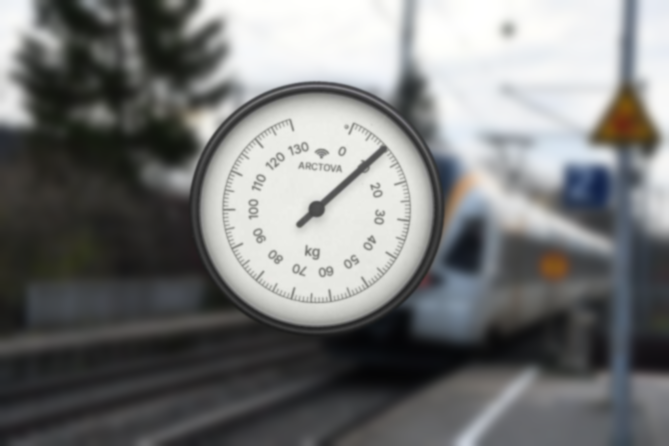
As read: 10 kg
